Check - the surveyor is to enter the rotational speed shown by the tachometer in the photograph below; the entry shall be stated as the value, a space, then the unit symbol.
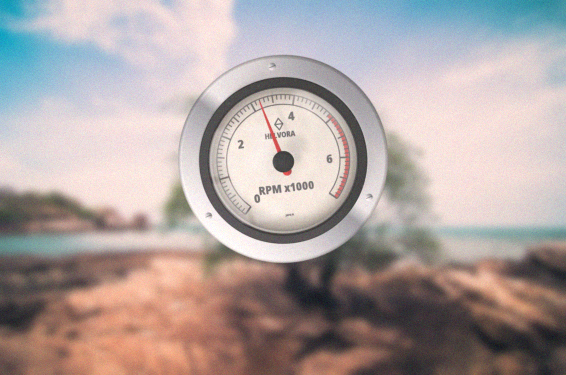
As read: 3200 rpm
